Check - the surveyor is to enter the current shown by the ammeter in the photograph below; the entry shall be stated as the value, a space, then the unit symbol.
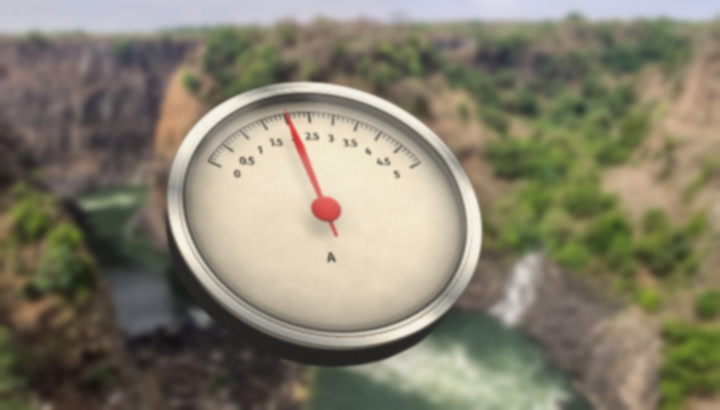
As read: 2 A
